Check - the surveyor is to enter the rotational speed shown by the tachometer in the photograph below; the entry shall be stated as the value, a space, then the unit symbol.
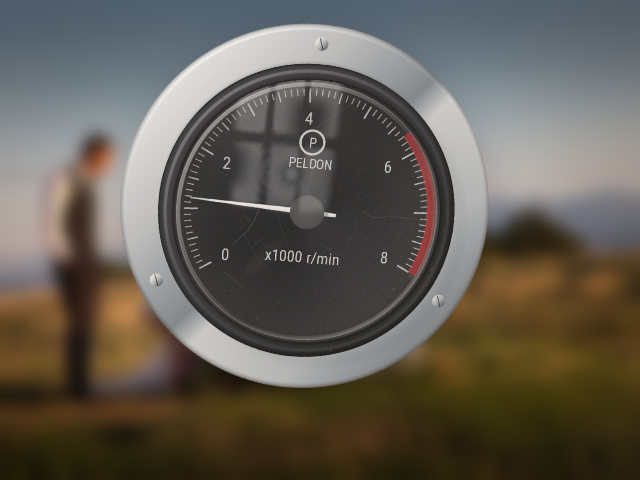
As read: 1200 rpm
